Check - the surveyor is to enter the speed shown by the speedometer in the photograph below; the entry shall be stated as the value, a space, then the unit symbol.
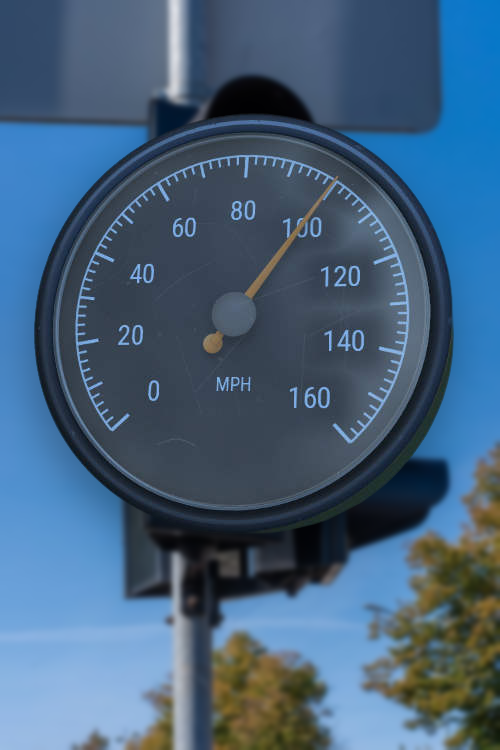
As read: 100 mph
